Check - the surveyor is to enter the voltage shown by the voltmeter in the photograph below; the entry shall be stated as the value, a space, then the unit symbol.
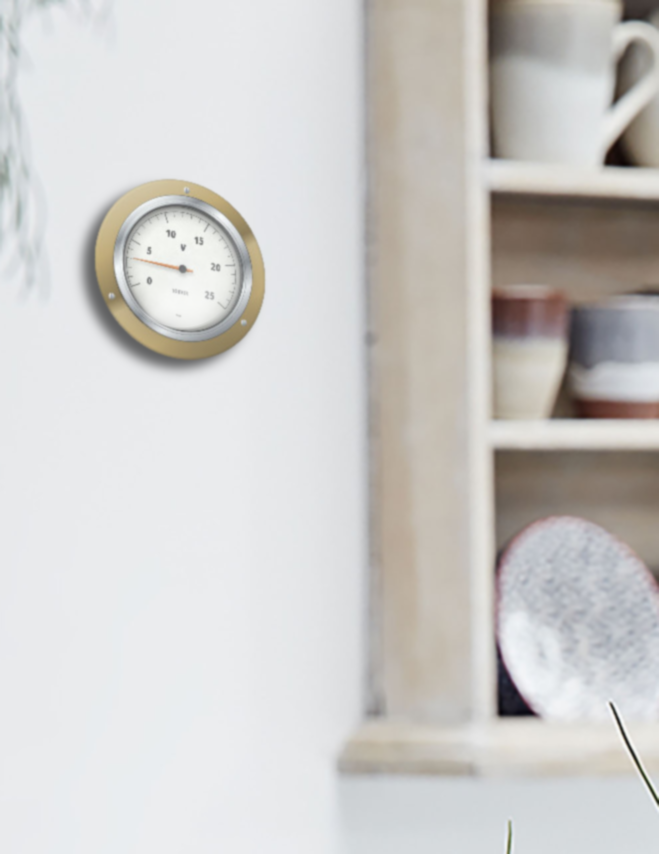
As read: 3 V
